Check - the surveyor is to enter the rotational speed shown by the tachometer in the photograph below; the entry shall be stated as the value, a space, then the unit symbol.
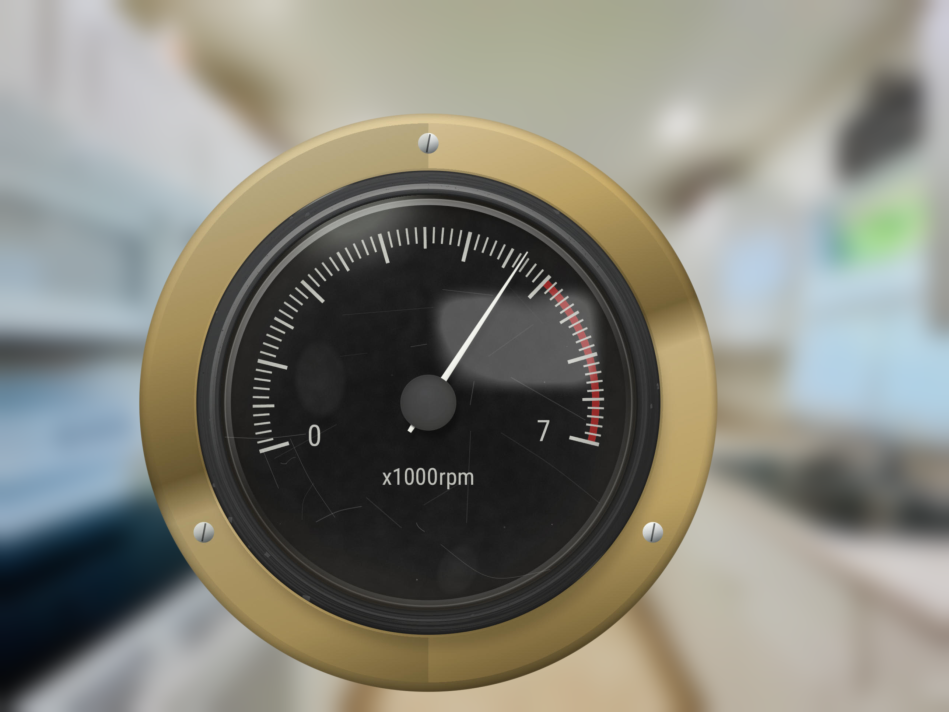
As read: 4650 rpm
